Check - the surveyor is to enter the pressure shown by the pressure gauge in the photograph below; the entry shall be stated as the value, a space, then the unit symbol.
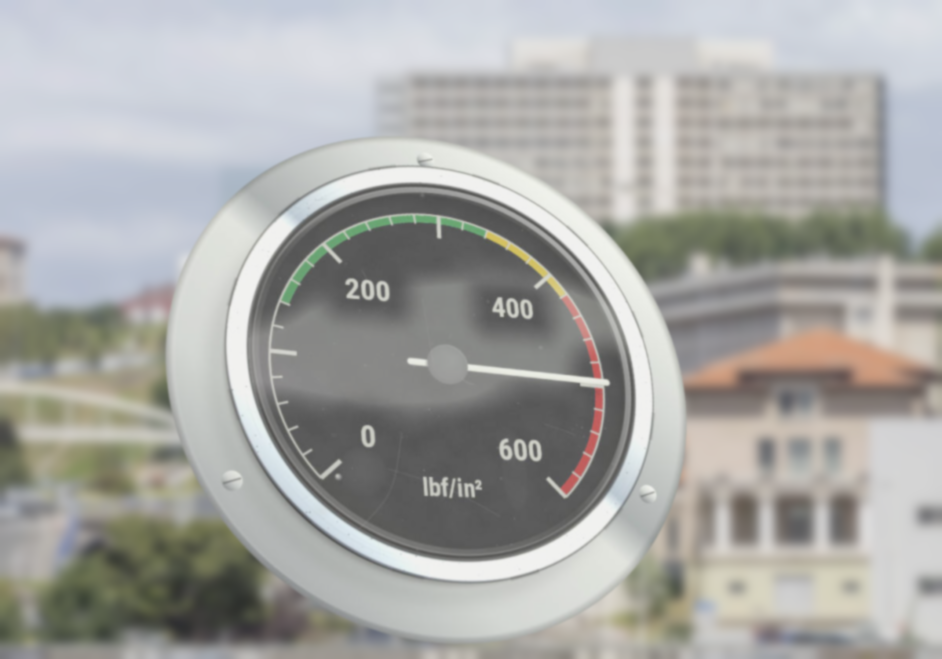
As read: 500 psi
